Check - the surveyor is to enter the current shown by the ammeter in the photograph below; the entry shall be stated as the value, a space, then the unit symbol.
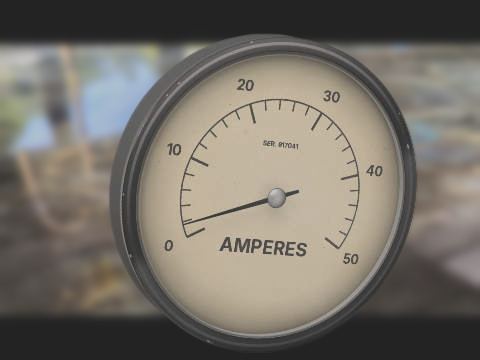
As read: 2 A
